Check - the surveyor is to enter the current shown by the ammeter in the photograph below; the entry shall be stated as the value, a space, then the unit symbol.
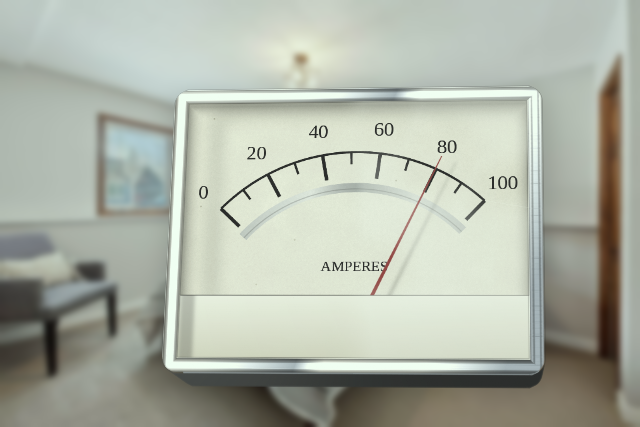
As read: 80 A
